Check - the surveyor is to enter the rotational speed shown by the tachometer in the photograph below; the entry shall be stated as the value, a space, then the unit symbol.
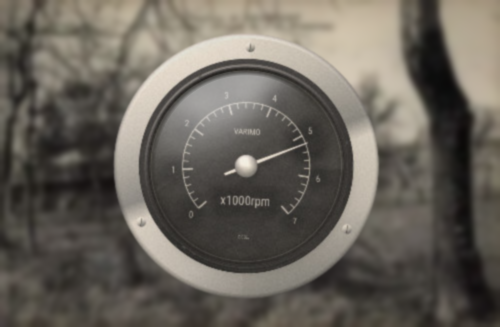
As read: 5200 rpm
